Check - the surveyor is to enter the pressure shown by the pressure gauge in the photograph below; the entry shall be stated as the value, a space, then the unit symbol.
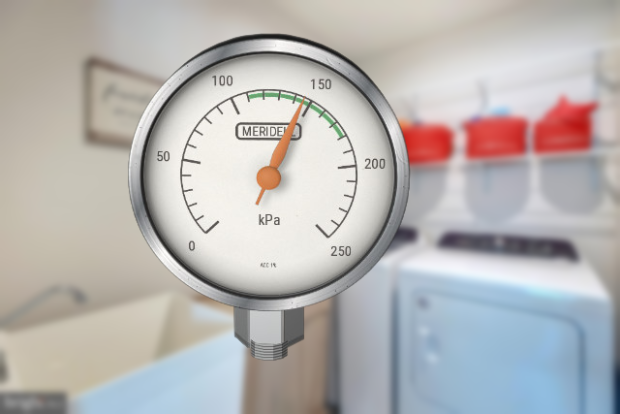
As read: 145 kPa
